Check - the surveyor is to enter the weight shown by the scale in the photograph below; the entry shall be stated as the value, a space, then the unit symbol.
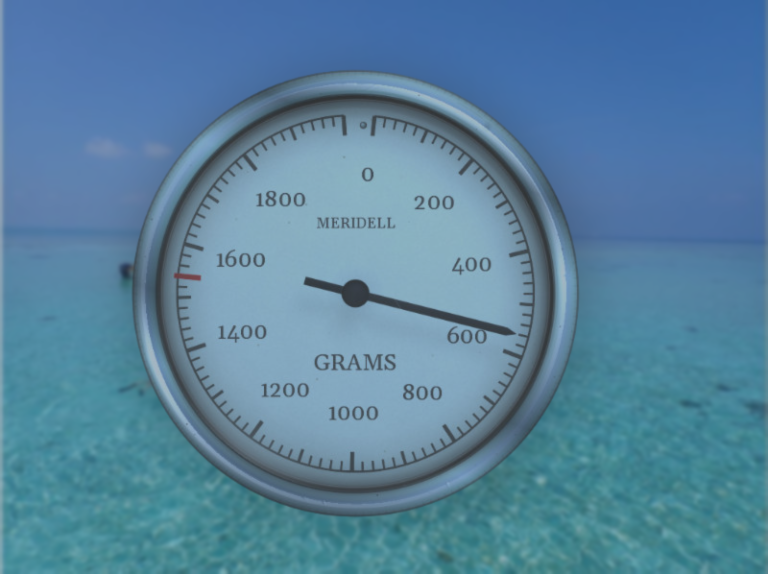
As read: 560 g
